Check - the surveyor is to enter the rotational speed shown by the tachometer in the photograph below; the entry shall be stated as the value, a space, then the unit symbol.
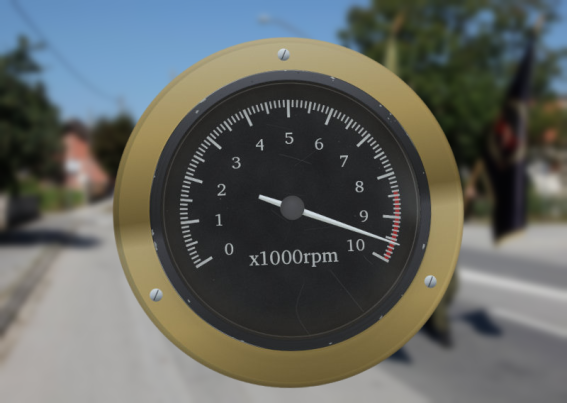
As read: 9600 rpm
